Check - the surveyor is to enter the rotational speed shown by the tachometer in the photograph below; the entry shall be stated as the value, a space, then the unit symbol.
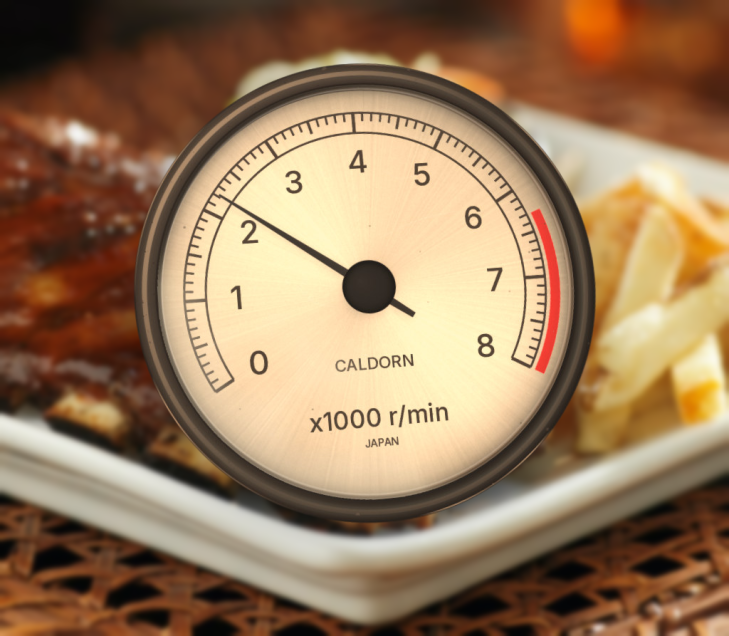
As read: 2200 rpm
